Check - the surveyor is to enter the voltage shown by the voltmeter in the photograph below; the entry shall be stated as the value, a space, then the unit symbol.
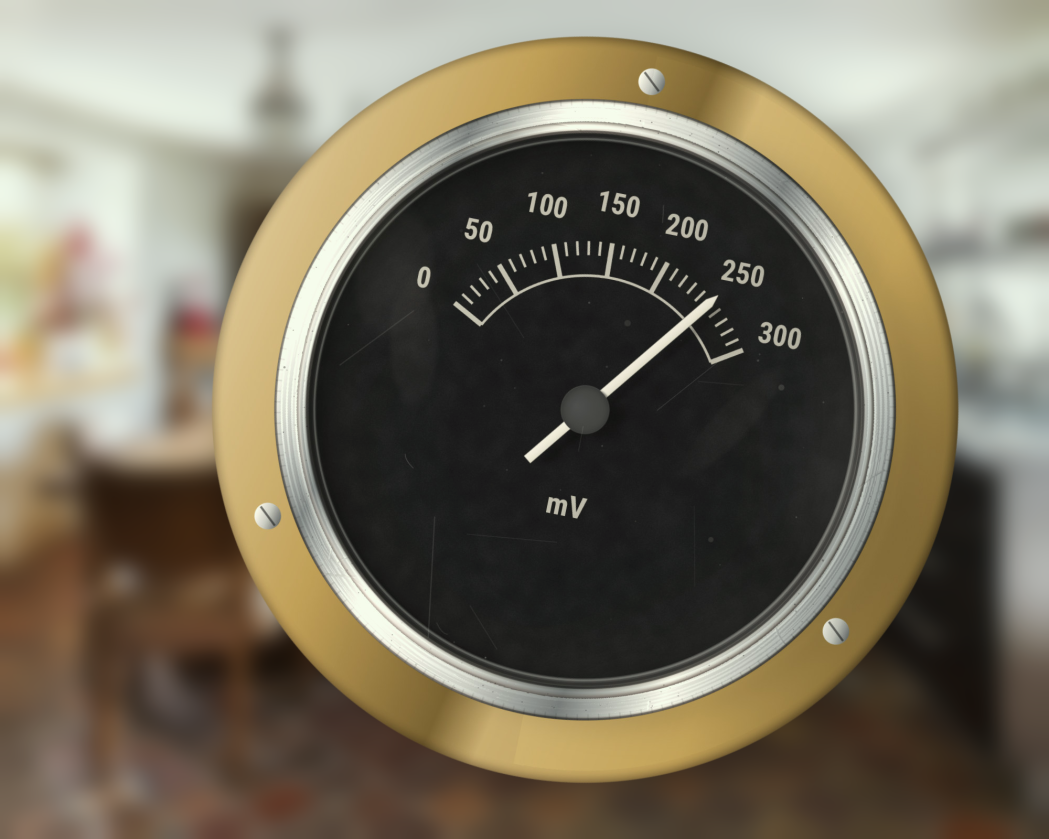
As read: 250 mV
